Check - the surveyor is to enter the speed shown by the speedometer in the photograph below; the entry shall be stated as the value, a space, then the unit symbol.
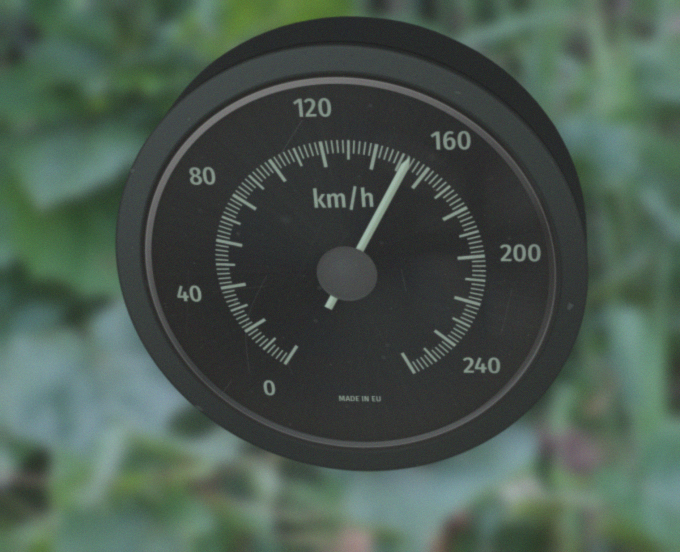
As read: 152 km/h
